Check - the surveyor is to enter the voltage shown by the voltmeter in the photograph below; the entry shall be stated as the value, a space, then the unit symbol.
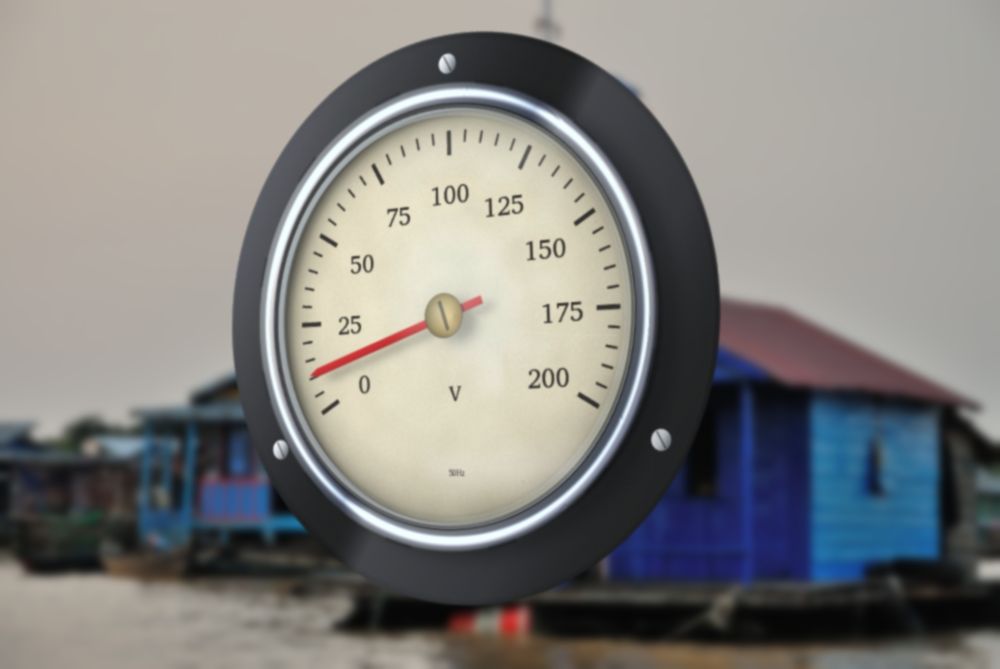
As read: 10 V
